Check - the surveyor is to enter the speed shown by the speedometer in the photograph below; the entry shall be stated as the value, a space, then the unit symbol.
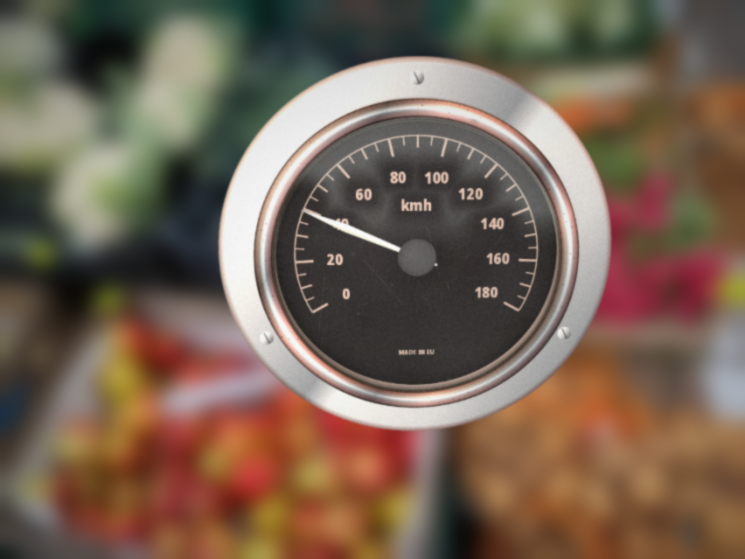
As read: 40 km/h
